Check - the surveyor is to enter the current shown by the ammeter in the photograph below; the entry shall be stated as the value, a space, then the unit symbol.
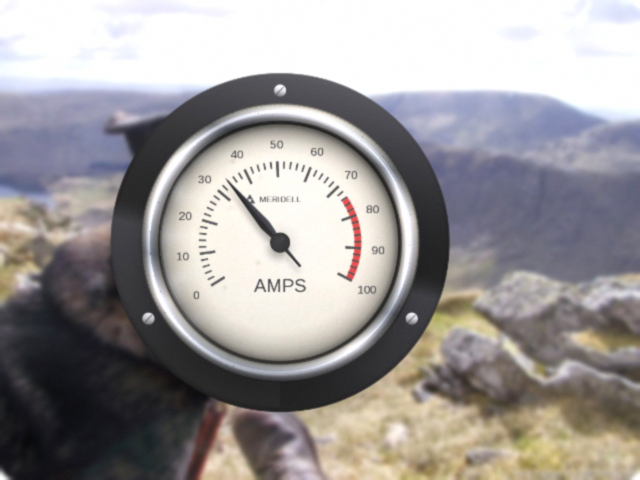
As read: 34 A
